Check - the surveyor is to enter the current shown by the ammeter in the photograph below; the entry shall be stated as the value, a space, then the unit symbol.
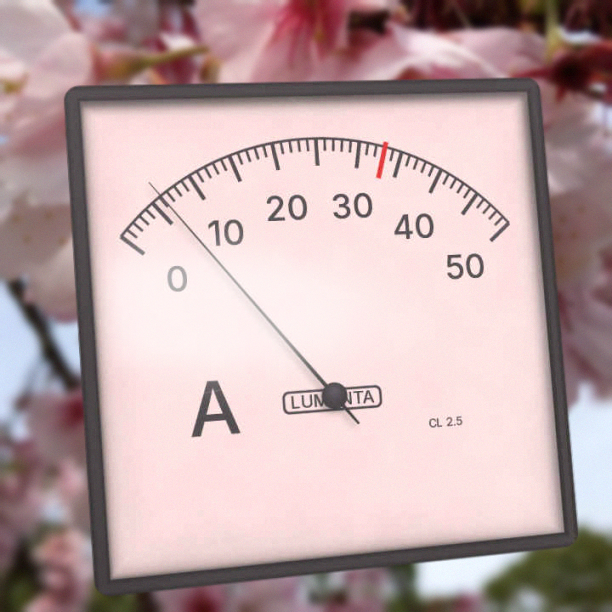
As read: 6 A
